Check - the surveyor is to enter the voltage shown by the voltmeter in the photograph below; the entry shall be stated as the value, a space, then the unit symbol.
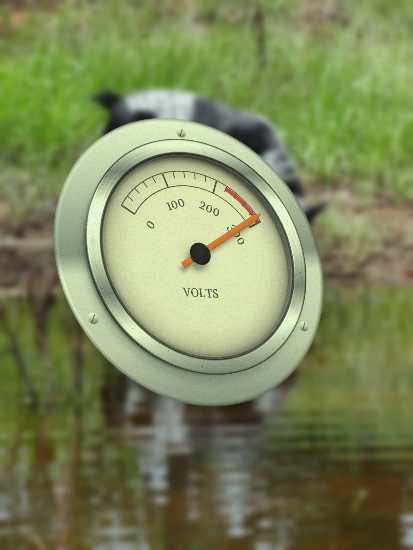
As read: 290 V
